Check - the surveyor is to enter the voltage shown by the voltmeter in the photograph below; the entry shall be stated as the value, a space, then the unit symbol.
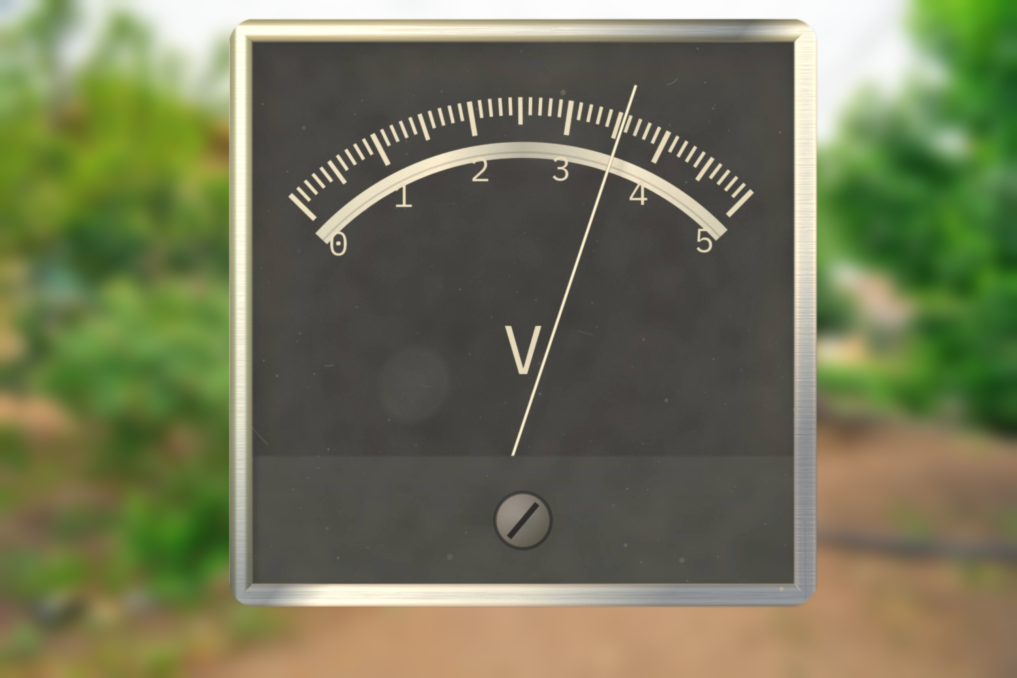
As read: 3.55 V
